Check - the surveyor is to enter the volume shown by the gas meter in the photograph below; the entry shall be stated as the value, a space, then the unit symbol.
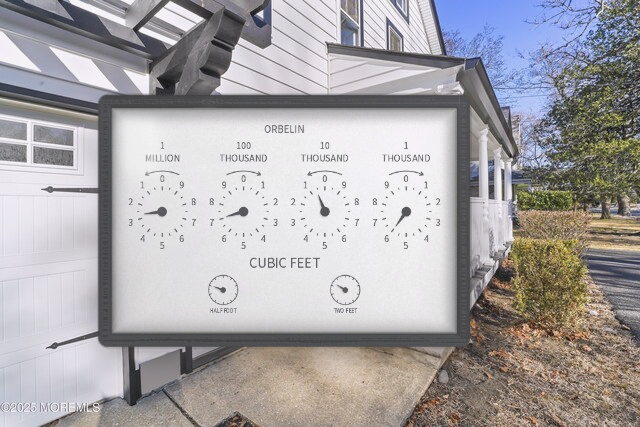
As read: 270600 ft³
